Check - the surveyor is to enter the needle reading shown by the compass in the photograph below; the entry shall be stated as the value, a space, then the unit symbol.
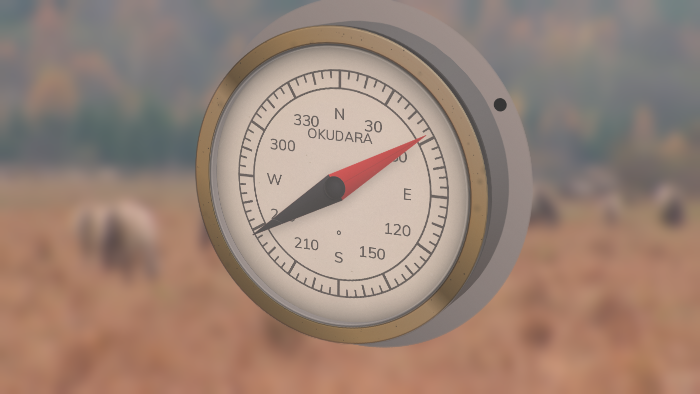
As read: 57.5 °
